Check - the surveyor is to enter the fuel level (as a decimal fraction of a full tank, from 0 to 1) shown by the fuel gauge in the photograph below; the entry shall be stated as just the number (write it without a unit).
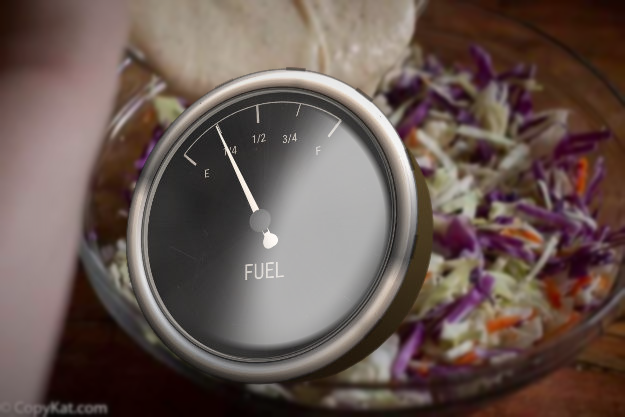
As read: 0.25
